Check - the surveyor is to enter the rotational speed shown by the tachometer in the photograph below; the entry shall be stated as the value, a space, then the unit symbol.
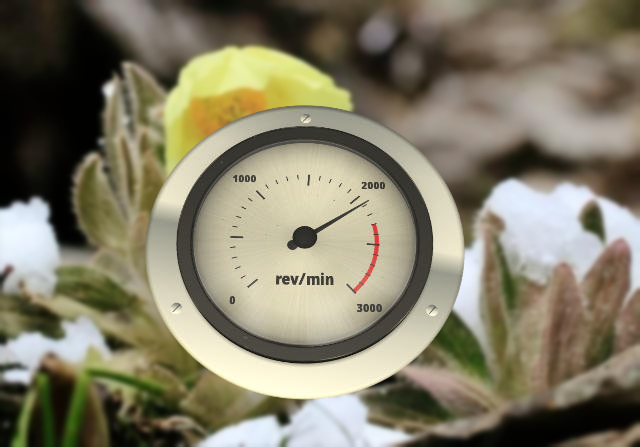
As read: 2100 rpm
